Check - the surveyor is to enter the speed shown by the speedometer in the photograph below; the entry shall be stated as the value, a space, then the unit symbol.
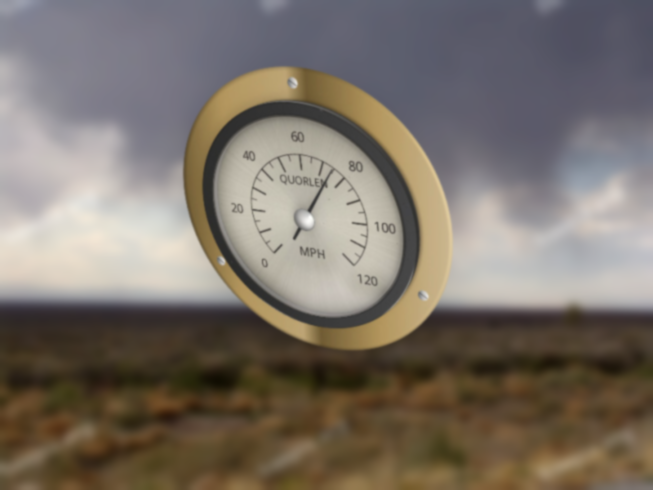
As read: 75 mph
